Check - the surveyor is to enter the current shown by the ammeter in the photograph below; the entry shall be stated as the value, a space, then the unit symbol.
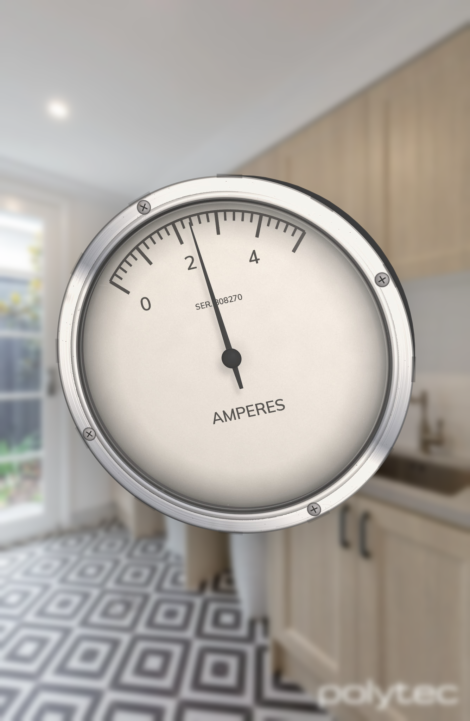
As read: 2.4 A
